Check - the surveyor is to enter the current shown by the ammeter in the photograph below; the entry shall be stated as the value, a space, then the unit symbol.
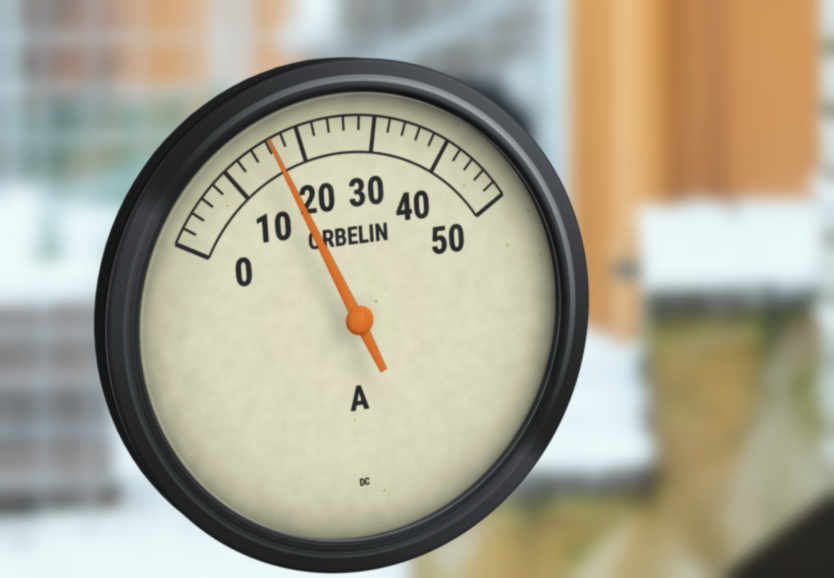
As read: 16 A
